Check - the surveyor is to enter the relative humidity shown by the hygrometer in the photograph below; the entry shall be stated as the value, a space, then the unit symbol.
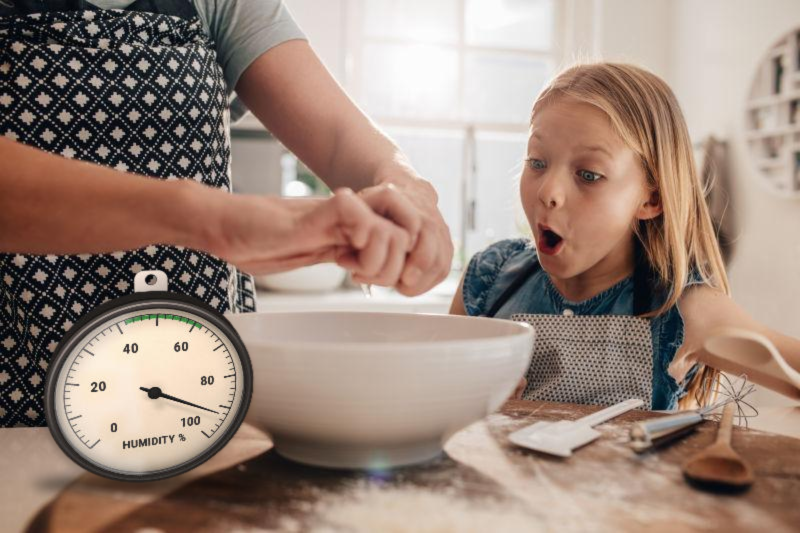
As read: 92 %
